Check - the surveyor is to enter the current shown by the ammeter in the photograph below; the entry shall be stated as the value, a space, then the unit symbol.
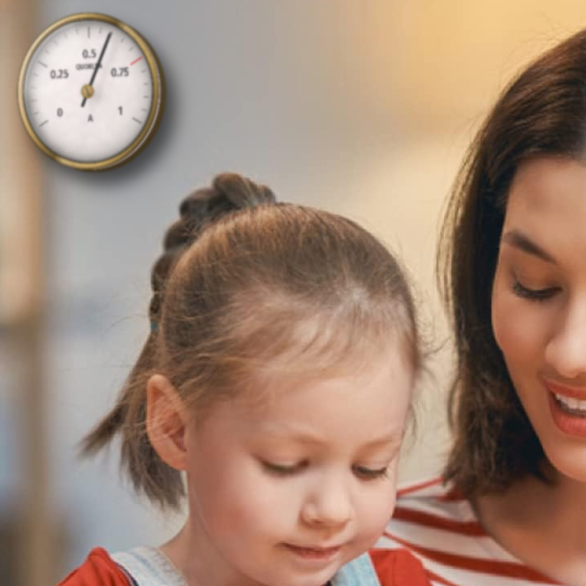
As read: 0.6 A
